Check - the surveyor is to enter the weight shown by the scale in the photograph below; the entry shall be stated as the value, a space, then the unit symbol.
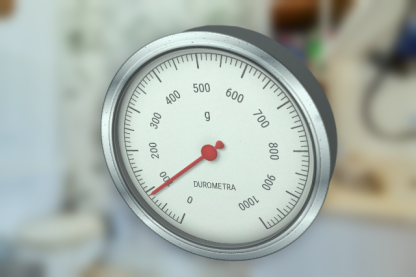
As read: 90 g
